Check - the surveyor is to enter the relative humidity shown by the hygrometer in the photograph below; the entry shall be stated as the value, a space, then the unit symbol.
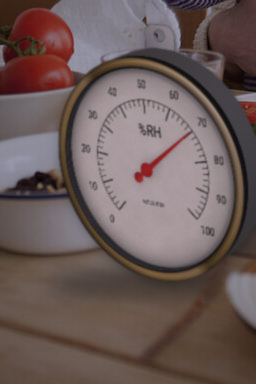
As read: 70 %
